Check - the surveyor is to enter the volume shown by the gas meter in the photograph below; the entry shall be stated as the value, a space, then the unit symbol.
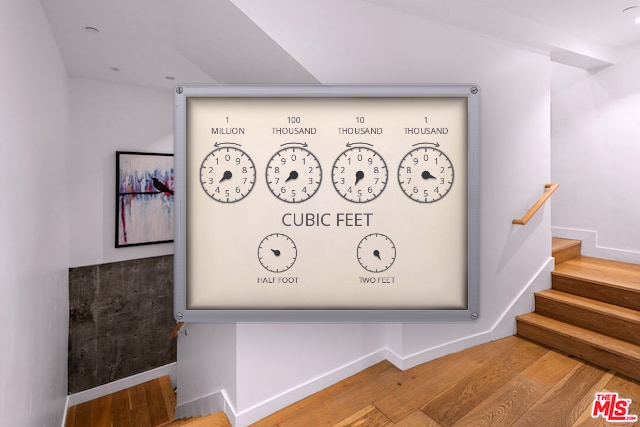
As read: 364300 ft³
